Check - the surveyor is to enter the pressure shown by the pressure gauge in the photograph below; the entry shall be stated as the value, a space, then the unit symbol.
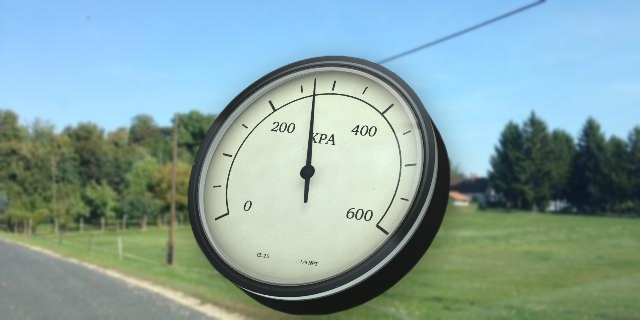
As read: 275 kPa
